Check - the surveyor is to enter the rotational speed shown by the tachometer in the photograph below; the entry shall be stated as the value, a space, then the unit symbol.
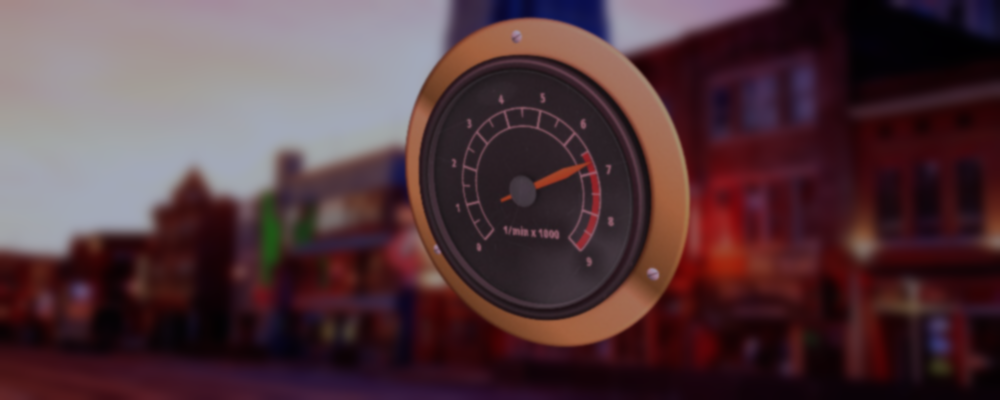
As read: 6750 rpm
